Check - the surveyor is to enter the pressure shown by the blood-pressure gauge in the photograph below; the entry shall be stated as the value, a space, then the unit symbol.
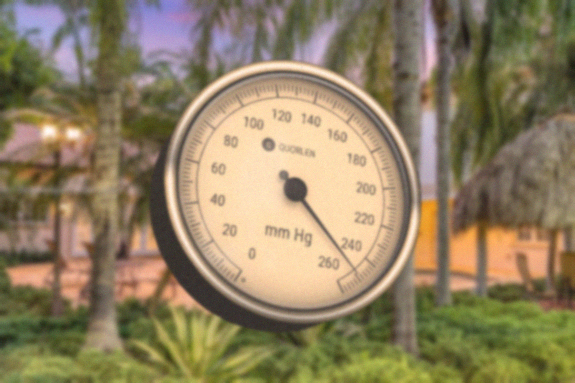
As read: 250 mmHg
